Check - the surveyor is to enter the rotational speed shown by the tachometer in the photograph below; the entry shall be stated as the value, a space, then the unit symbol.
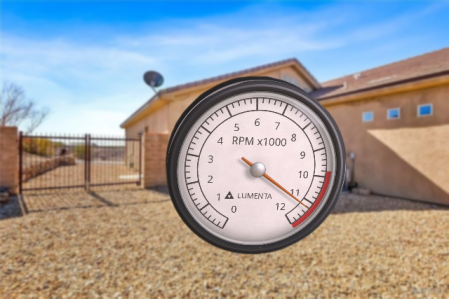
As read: 11200 rpm
